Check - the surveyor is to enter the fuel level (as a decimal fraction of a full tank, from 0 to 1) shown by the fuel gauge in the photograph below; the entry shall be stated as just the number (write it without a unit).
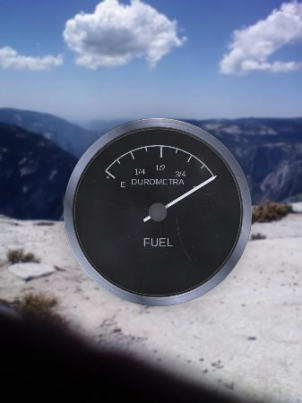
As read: 1
